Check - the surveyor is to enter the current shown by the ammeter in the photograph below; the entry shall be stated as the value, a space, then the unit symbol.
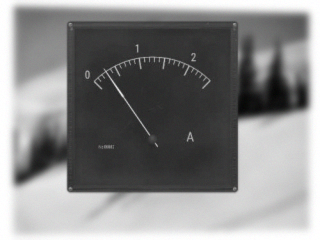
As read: 0.3 A
